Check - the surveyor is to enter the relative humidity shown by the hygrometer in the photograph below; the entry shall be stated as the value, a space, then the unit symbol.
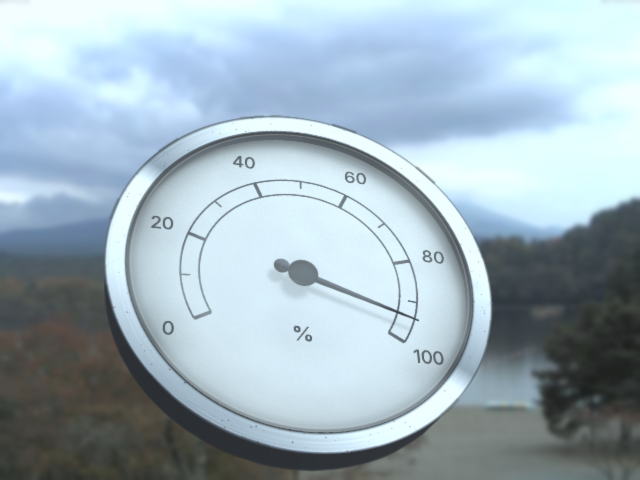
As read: 95 %
